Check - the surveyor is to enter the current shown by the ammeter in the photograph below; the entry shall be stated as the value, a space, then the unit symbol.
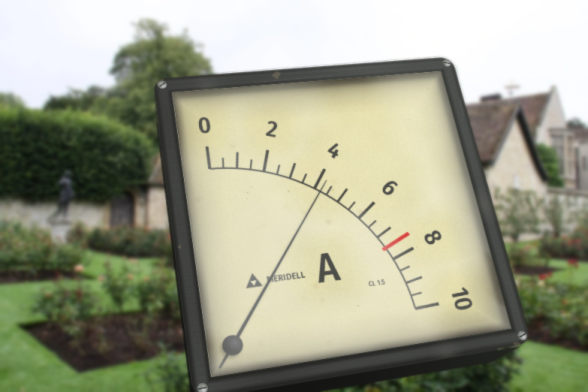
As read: 4.25 A
